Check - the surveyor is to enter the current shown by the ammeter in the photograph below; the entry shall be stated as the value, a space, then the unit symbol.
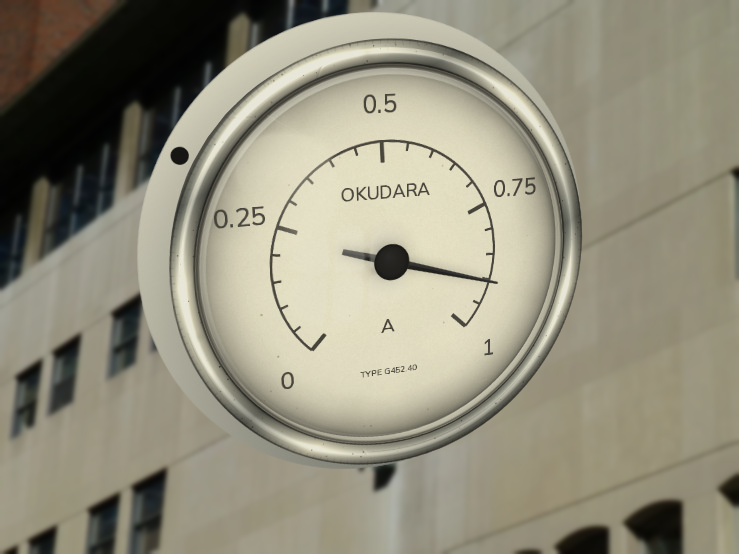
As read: 0.9 A
